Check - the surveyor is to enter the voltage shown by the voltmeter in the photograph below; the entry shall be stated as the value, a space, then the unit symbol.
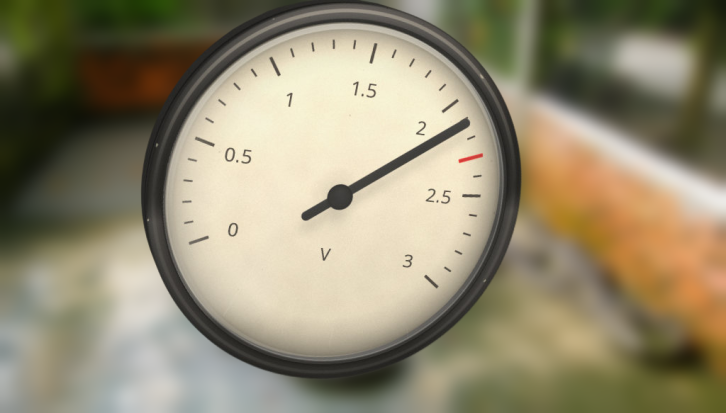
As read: 2.1 V
